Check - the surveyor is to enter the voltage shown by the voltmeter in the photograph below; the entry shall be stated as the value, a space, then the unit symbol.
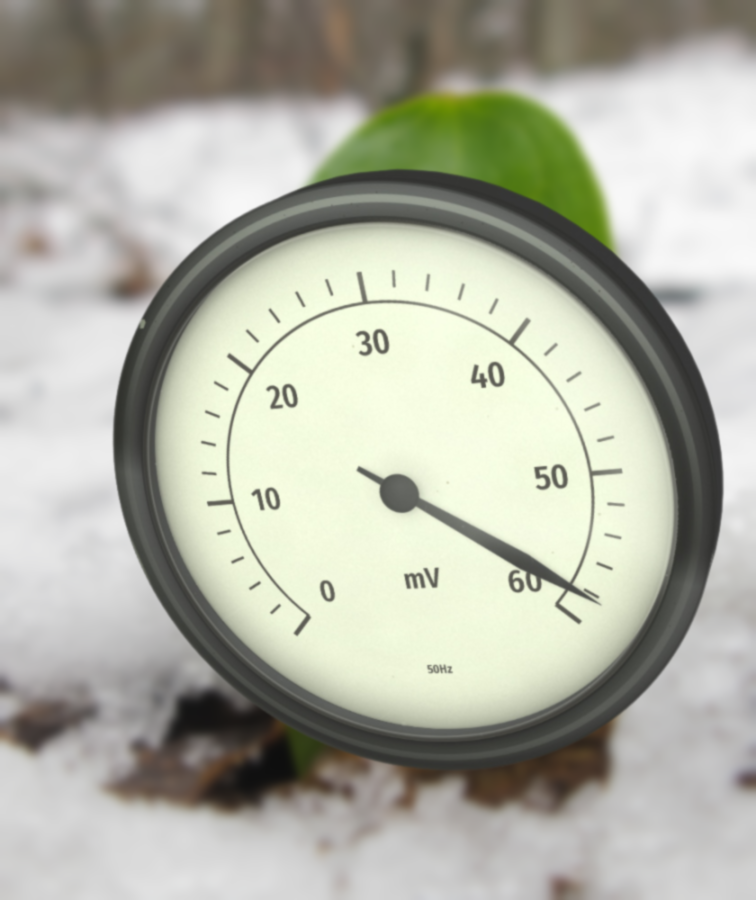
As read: 58 mV
